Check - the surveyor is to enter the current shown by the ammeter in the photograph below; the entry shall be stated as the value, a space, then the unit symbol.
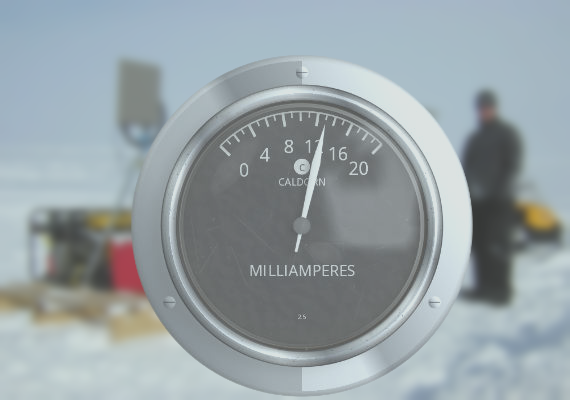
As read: 13 mA
